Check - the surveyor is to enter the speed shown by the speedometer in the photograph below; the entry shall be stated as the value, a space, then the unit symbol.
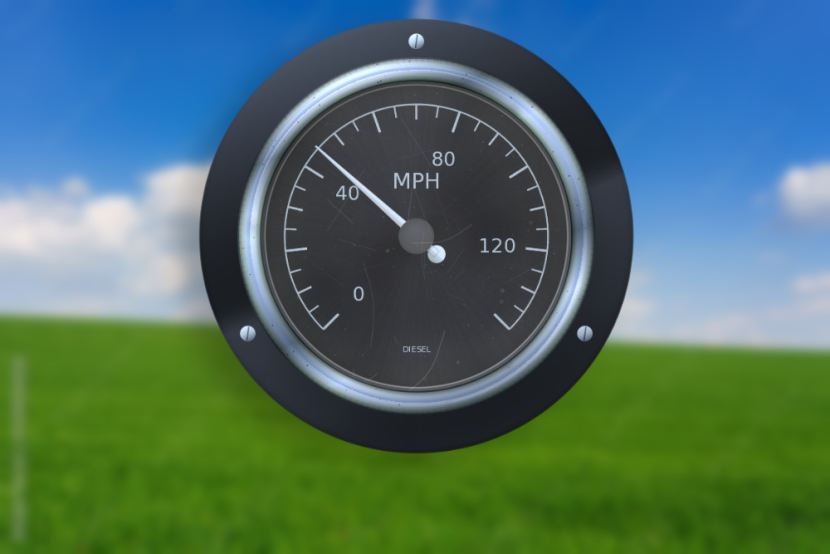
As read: 45 mph
